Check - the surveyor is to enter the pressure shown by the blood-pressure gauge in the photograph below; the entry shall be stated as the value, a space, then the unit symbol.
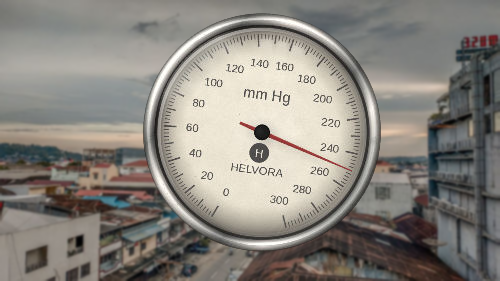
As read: 250 mmHg
